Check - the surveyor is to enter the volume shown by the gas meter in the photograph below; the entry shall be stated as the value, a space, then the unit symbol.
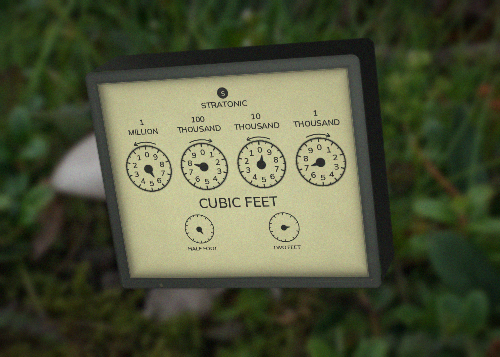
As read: 579700 ft³
